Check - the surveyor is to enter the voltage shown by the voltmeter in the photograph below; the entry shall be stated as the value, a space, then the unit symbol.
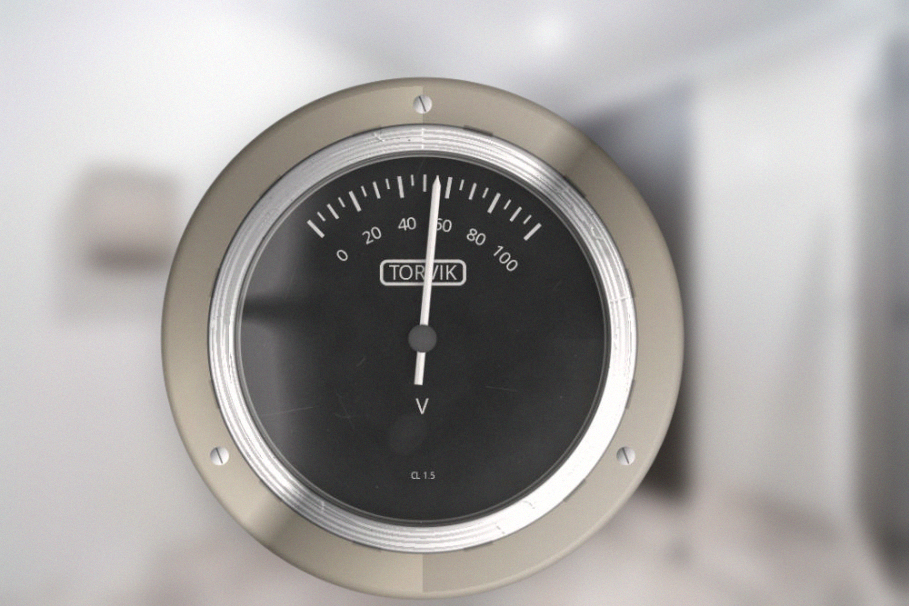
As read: 55 V
